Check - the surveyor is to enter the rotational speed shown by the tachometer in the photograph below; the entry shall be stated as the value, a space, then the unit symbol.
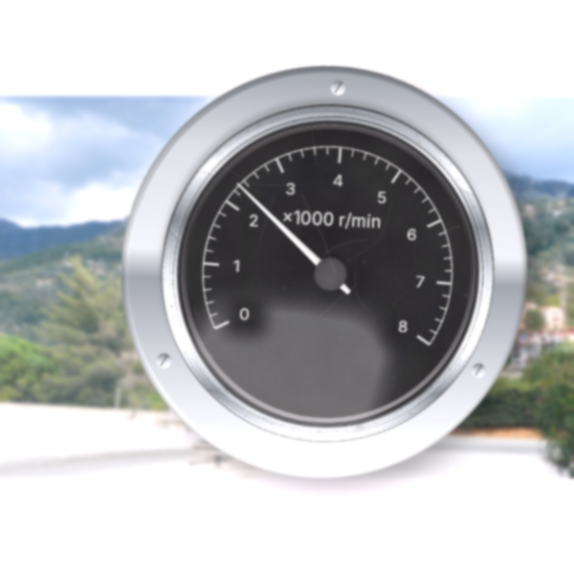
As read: 2300 rpm
